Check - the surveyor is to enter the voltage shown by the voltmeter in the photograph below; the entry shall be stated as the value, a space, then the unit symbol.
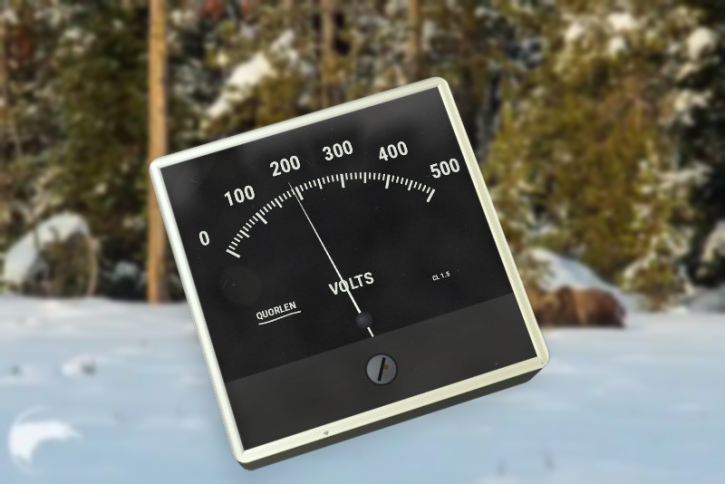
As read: 190 V
